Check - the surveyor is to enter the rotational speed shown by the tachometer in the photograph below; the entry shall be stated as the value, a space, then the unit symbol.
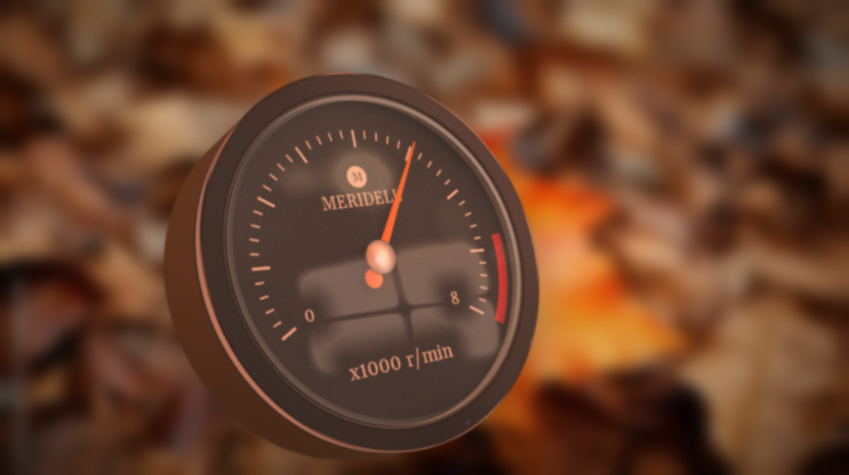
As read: 5000 rpm
